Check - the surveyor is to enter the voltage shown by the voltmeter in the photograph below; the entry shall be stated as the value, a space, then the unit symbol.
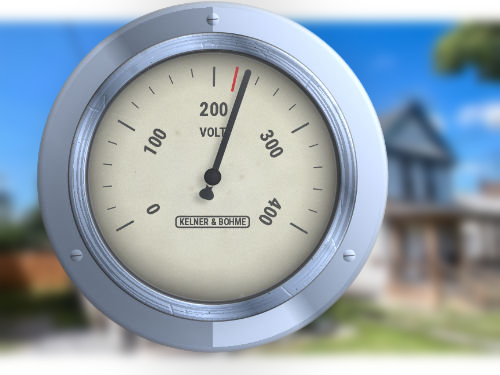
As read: 230 V
